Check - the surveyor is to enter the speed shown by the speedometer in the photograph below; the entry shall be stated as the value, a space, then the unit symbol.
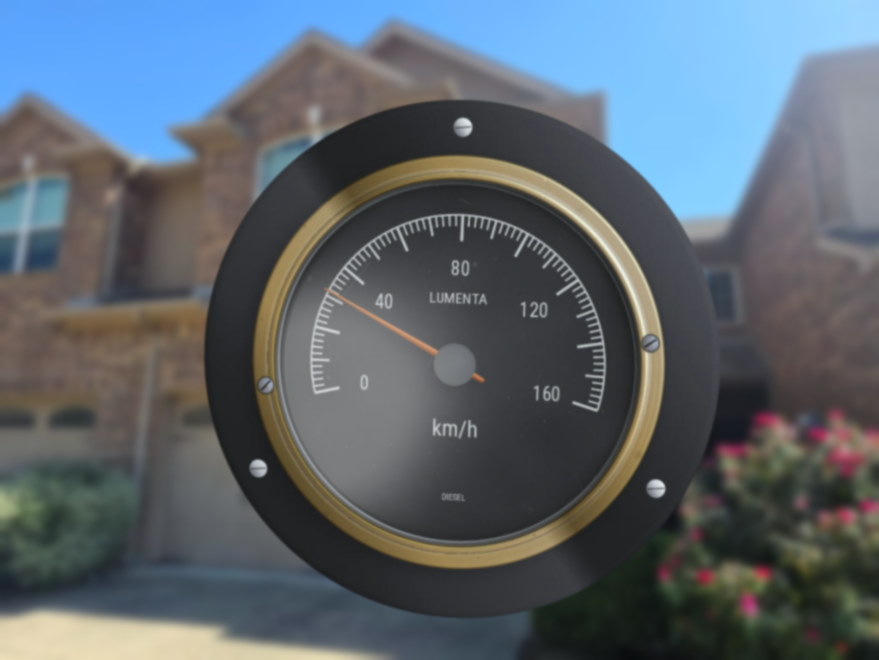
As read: 32 km/h
